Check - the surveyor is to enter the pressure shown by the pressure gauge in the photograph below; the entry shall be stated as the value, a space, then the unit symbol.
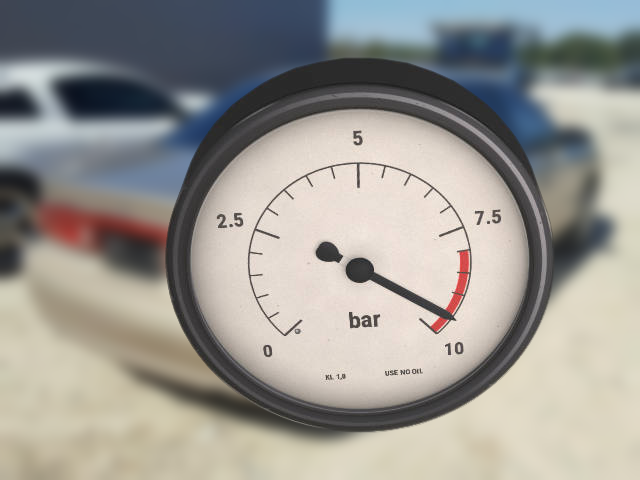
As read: 9.5 bar
